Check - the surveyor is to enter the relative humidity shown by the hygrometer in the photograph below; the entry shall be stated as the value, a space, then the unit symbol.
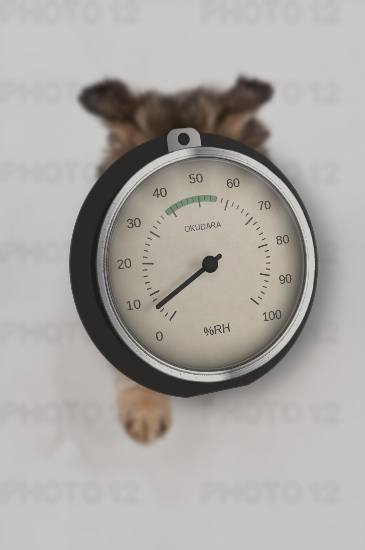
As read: 6 %
